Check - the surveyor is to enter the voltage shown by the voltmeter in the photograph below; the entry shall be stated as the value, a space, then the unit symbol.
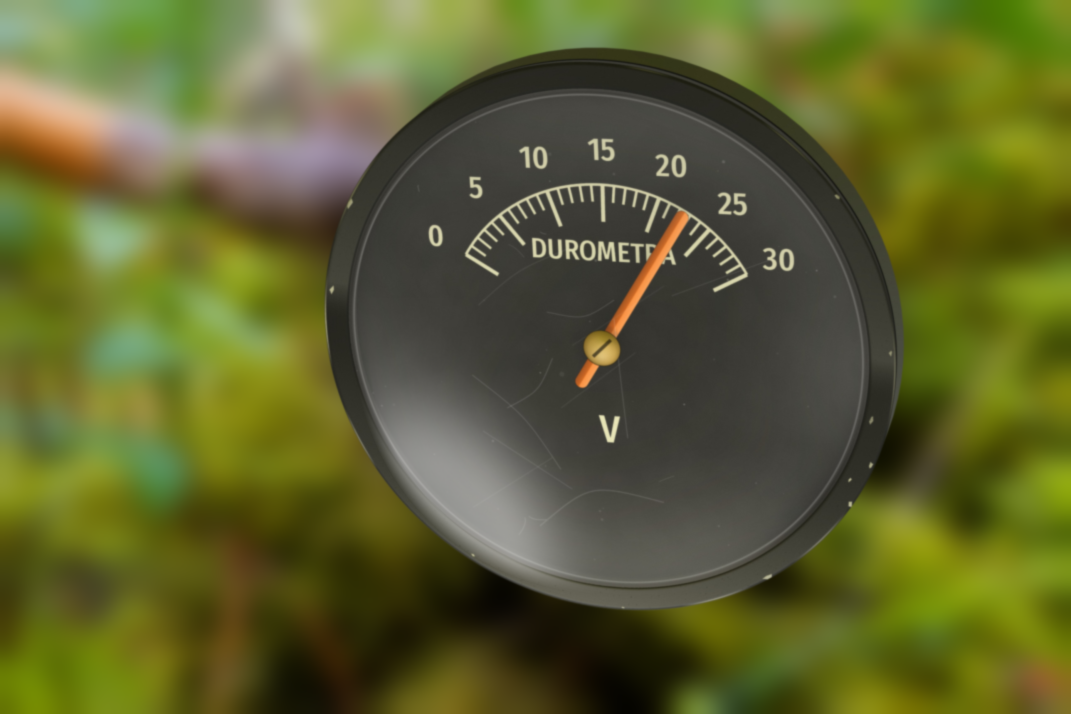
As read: 22.5 V
